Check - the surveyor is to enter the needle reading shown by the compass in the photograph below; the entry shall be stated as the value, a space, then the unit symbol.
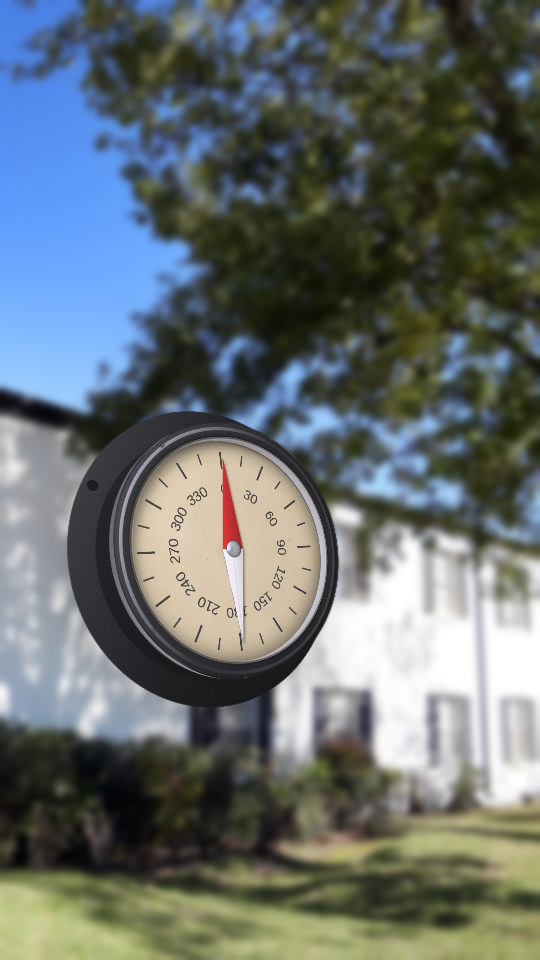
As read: 0 °
